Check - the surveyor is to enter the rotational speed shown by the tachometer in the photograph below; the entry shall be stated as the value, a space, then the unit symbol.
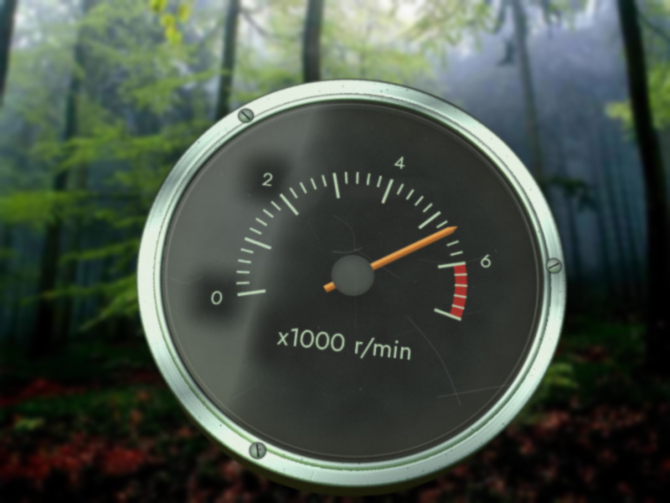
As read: 5400 rpm
